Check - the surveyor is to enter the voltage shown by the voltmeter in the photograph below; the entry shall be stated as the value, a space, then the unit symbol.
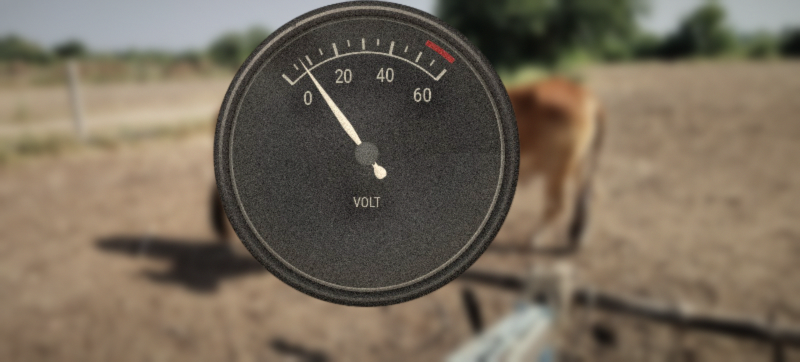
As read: 7.5 V
